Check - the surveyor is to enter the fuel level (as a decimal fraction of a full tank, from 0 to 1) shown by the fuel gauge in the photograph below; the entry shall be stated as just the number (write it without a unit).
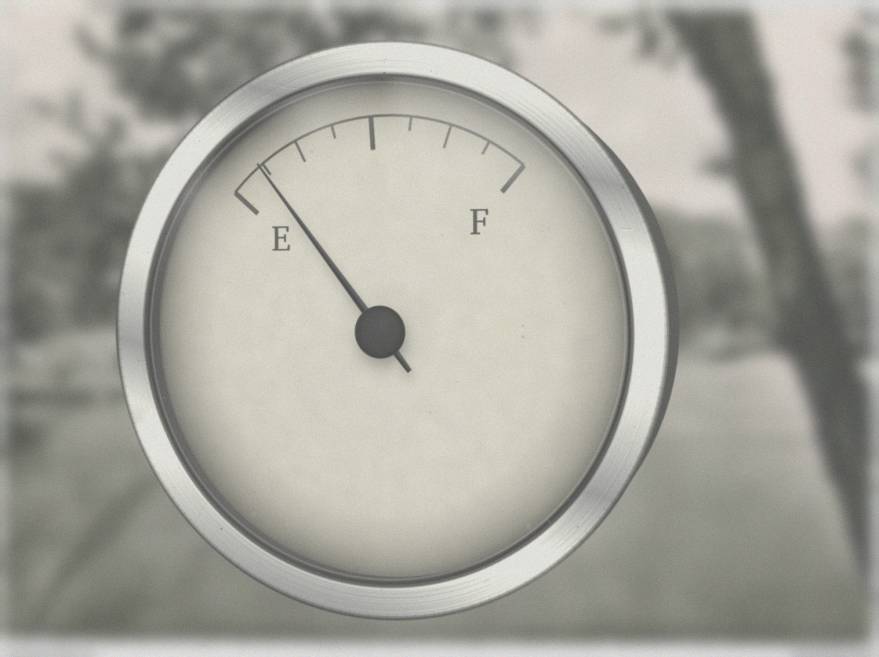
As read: 0.125
